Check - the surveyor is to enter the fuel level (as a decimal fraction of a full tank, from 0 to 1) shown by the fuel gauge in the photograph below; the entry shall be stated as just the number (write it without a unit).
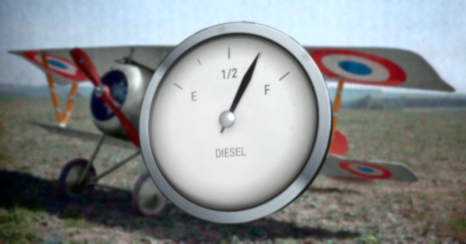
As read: 0.75
